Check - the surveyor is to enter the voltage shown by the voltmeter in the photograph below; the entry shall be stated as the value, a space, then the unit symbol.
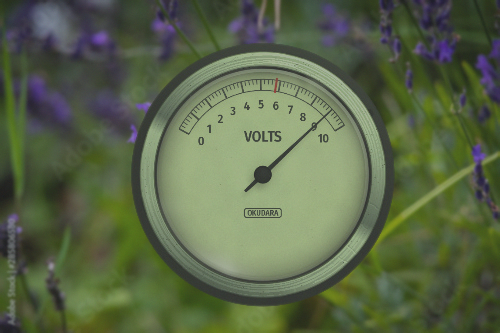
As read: 9 V
